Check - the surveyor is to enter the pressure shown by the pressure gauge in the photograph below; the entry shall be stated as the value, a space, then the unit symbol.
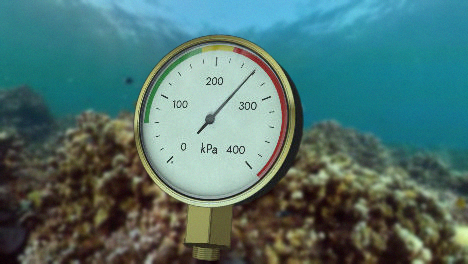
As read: 260 kPa
